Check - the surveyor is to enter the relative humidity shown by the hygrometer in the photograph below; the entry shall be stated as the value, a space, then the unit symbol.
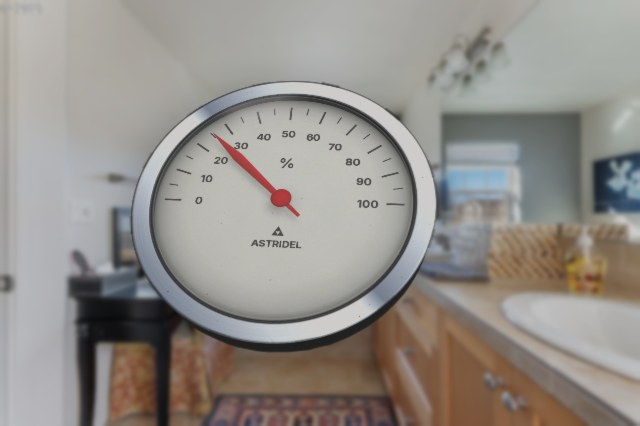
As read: 25 %
